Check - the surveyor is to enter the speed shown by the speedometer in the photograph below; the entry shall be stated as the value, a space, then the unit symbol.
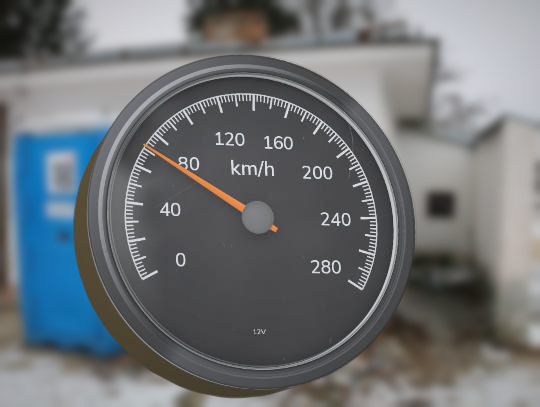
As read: 70 km/h
